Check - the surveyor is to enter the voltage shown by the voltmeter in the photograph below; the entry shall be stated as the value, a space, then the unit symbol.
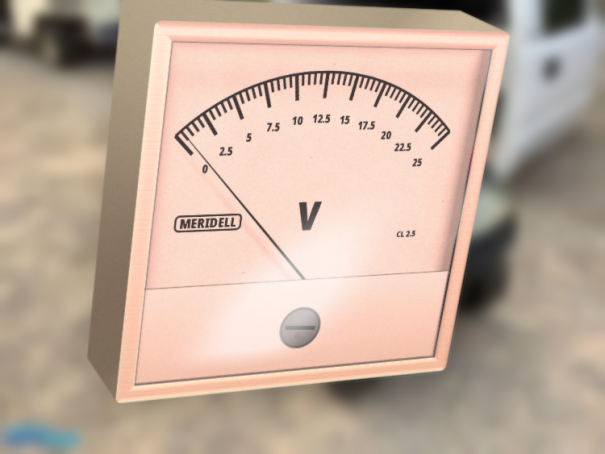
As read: 0.5 V
